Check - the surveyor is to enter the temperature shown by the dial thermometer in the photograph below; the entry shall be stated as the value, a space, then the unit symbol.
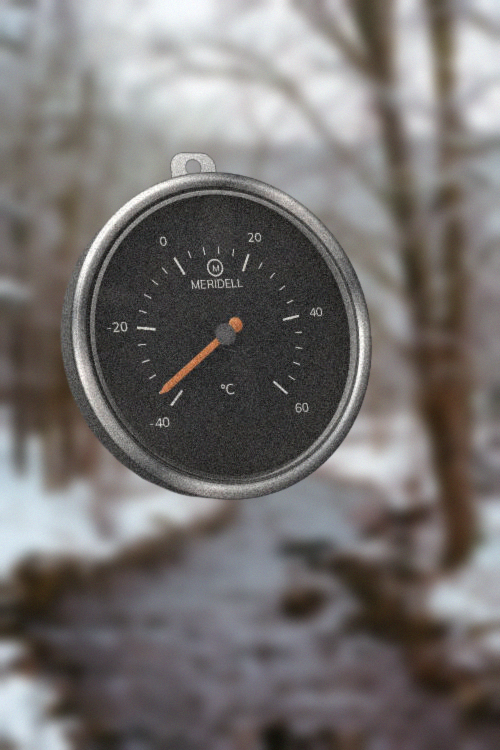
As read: -36 °C
